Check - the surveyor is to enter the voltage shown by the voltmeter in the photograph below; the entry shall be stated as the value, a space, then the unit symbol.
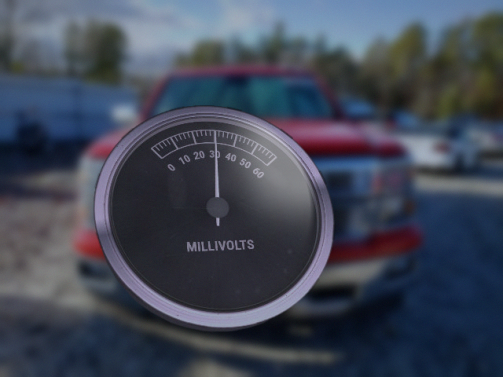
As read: 30 mV
